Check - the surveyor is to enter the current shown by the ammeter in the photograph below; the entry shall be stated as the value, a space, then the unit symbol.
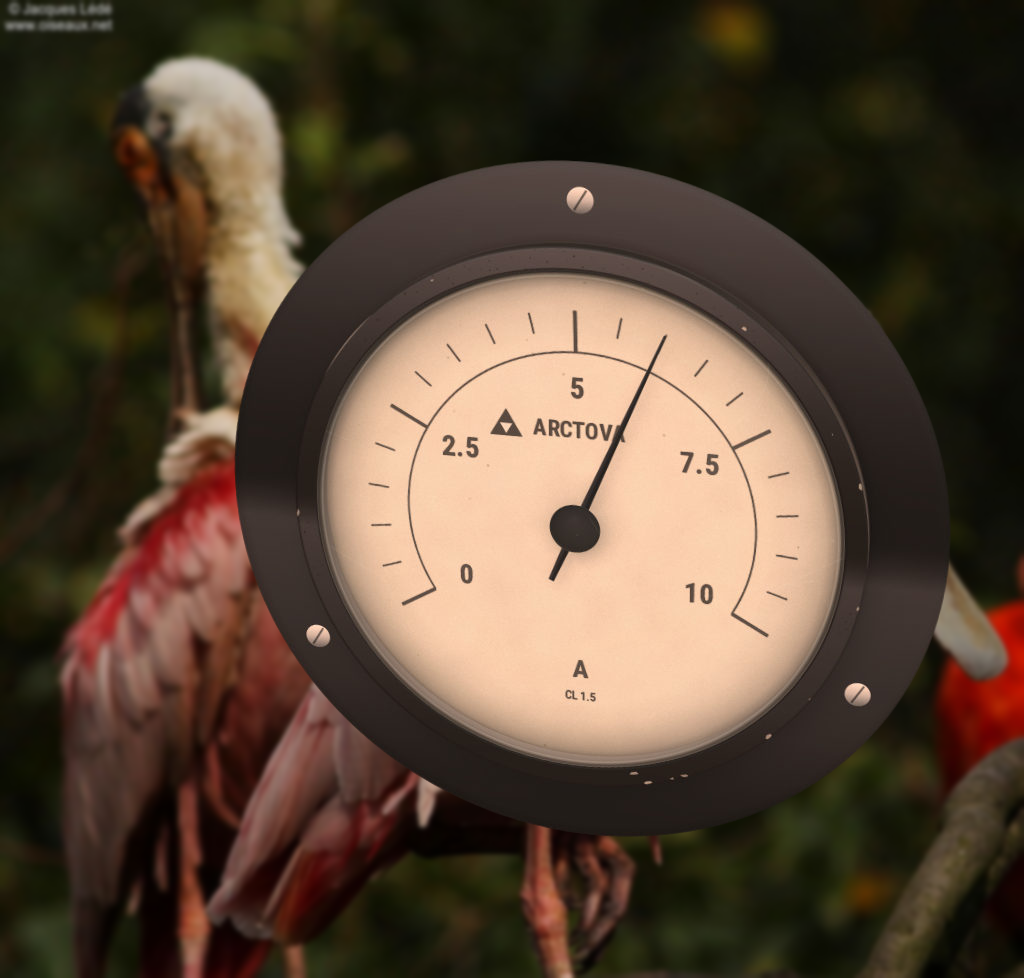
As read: 6 A
